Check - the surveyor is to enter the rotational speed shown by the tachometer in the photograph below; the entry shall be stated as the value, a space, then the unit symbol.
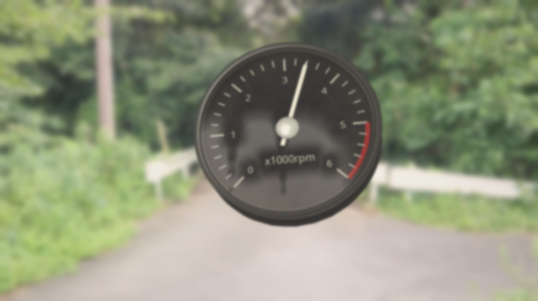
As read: 3400 rpm
